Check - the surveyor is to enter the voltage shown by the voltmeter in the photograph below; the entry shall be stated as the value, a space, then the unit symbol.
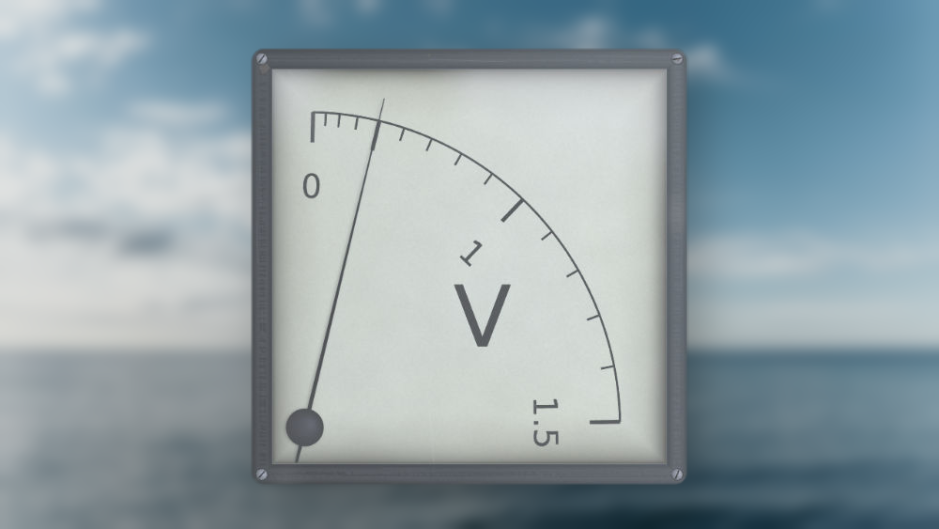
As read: 0.5 V
